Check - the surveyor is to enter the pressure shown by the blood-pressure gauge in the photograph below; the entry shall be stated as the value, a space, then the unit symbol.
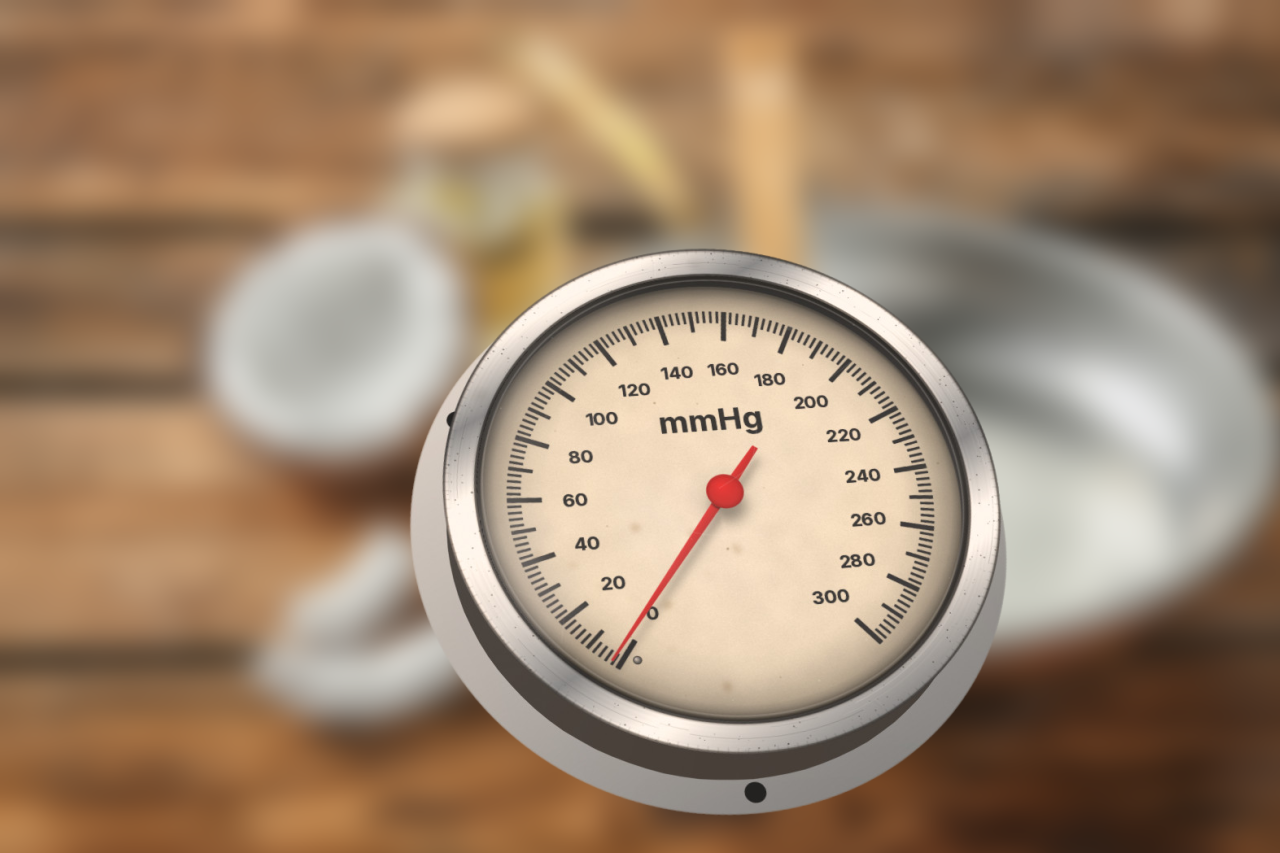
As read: 2 mmHg
